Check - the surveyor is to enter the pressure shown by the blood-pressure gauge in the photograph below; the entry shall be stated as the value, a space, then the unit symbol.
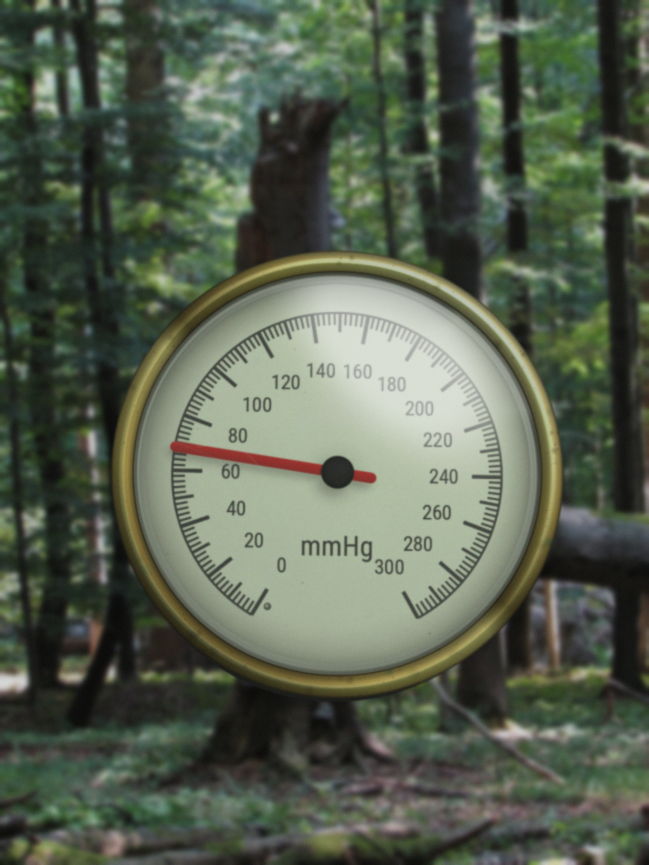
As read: 68 mmHg
